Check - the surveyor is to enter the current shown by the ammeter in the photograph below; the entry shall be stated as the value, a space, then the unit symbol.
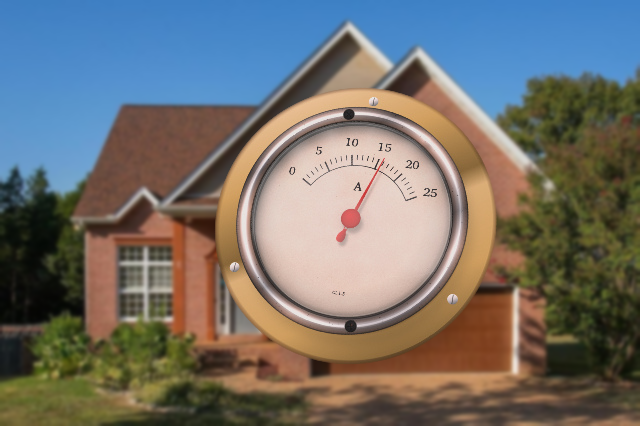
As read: 16 A
